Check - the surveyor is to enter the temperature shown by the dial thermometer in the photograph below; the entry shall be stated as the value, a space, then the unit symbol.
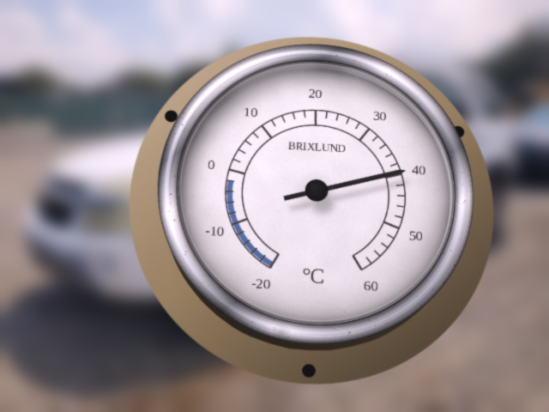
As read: 40 °C
